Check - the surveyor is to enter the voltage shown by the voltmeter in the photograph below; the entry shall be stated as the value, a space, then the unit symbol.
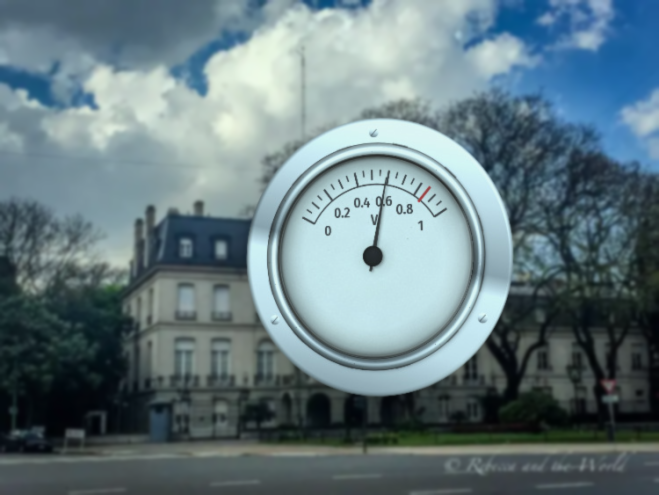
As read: 0.6 V
